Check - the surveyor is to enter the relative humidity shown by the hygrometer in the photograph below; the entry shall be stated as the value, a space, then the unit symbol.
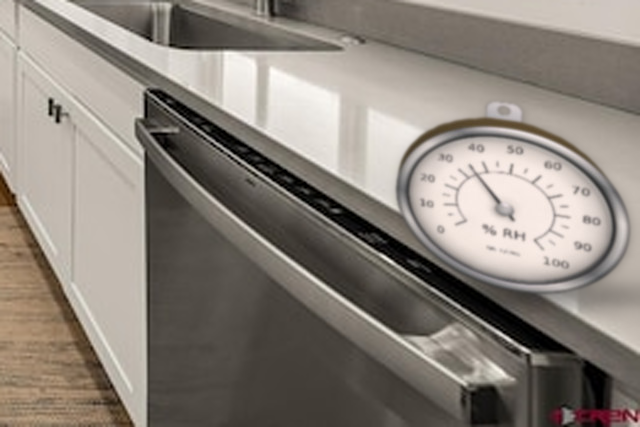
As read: 35 %
